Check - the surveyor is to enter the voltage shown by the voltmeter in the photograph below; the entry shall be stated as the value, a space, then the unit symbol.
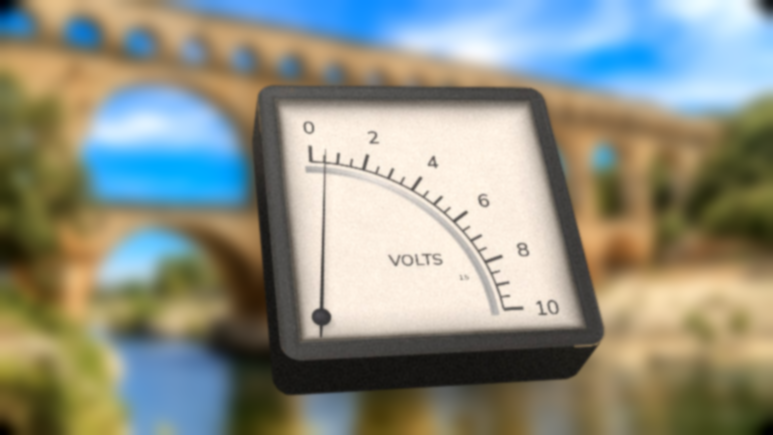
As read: 0.5 V
